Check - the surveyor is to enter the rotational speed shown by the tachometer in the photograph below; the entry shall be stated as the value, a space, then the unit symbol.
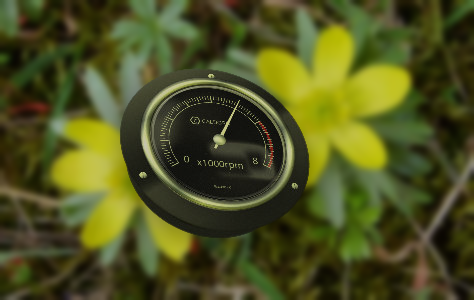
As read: 5000 rpm
